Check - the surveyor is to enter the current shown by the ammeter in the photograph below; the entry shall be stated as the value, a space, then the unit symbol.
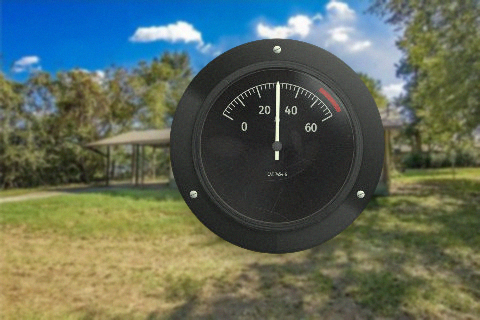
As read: 30 A
